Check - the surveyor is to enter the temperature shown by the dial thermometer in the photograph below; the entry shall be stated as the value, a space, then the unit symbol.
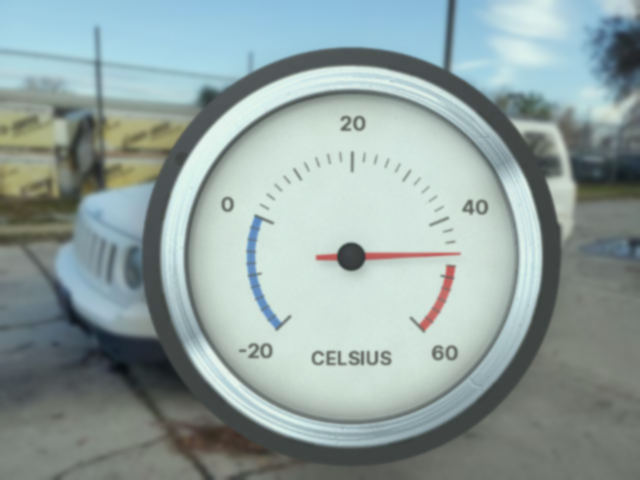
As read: 46 °C
